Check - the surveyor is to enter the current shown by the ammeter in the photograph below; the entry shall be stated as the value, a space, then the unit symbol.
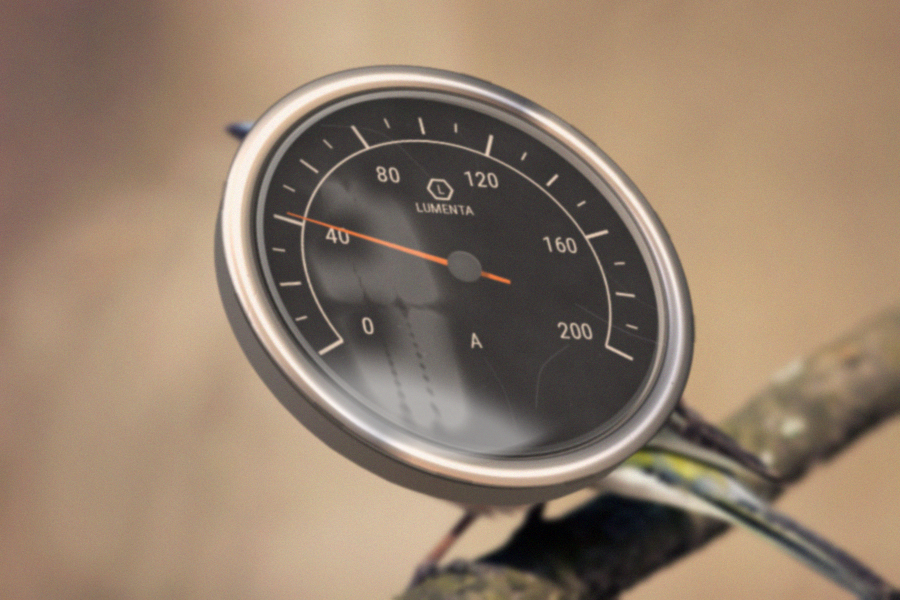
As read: 40 A
